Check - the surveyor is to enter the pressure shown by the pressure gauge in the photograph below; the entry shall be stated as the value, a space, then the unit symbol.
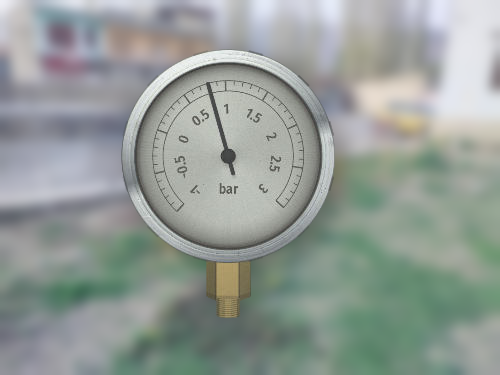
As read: 0.8 bar
